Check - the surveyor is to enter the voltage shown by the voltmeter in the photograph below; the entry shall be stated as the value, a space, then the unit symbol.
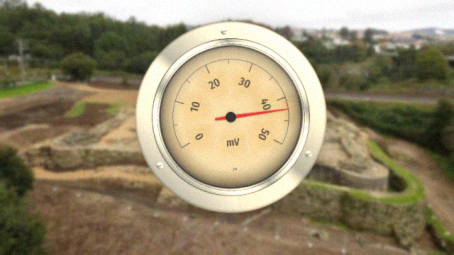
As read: 42.5 mV
